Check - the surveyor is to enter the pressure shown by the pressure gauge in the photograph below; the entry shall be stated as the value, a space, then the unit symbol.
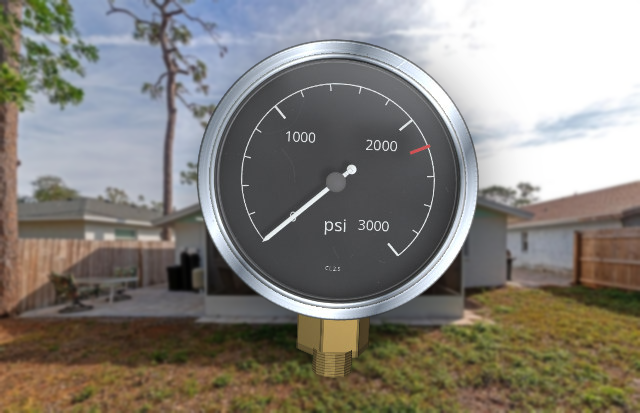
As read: 0 psi
